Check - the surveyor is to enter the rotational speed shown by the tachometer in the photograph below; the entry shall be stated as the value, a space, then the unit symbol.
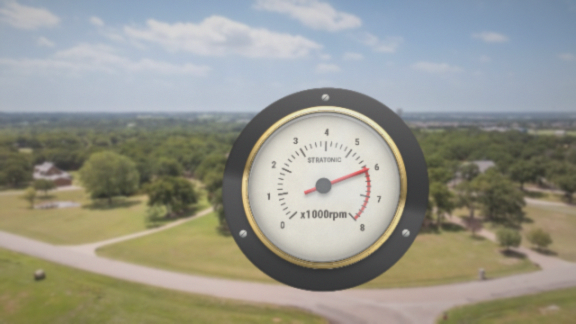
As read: 6000 rpm
